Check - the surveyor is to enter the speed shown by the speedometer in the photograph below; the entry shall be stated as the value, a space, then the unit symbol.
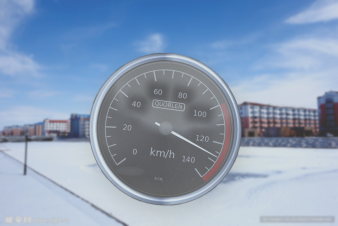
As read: 127.5 km/h
